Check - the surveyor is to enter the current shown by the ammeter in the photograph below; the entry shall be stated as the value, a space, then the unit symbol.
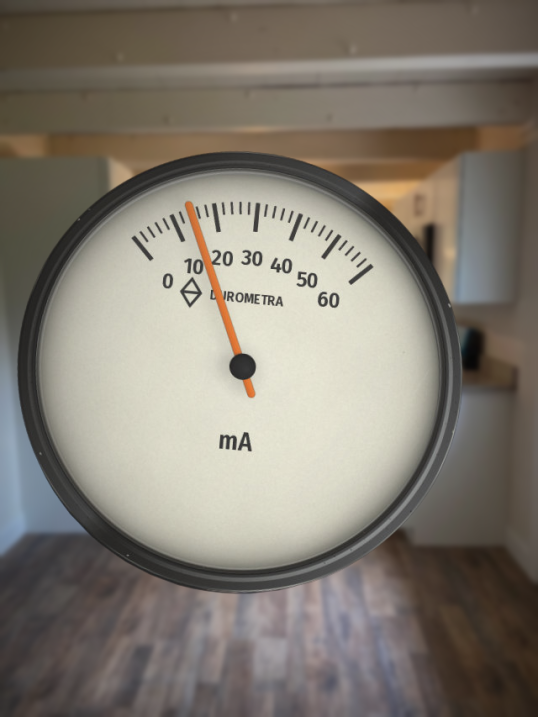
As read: 14 mA
